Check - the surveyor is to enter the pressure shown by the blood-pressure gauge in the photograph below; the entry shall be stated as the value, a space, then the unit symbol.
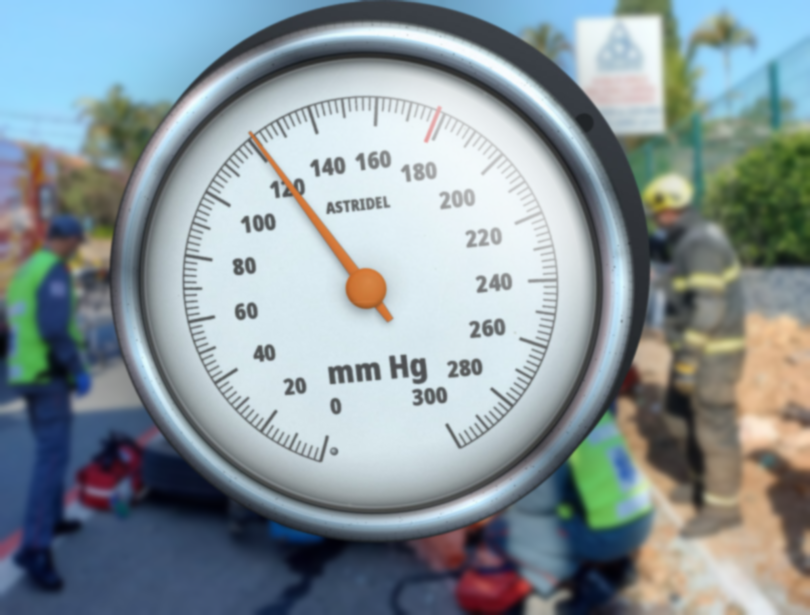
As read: 122 mmHg
